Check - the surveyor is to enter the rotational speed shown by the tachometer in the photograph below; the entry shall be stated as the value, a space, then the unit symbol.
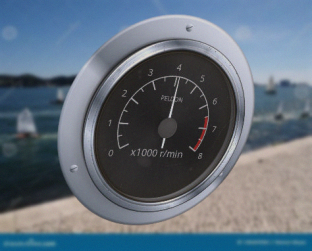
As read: 4000 rpm
